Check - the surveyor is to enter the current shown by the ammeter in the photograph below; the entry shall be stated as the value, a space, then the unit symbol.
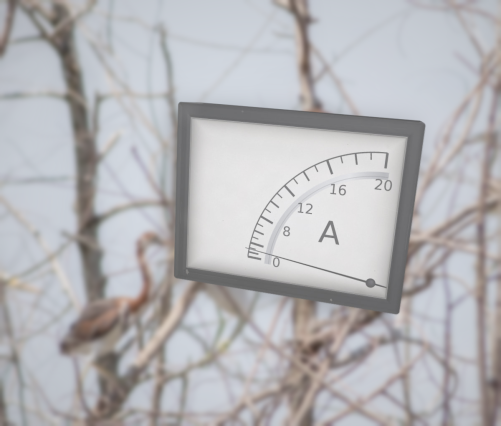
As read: 3 A
